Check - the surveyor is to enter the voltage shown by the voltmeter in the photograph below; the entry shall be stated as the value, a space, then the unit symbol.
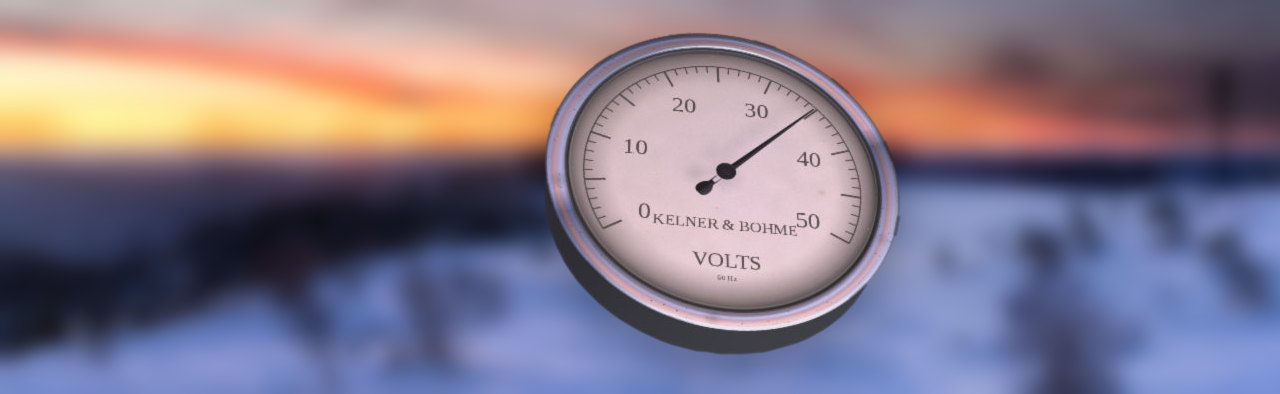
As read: 35 V
